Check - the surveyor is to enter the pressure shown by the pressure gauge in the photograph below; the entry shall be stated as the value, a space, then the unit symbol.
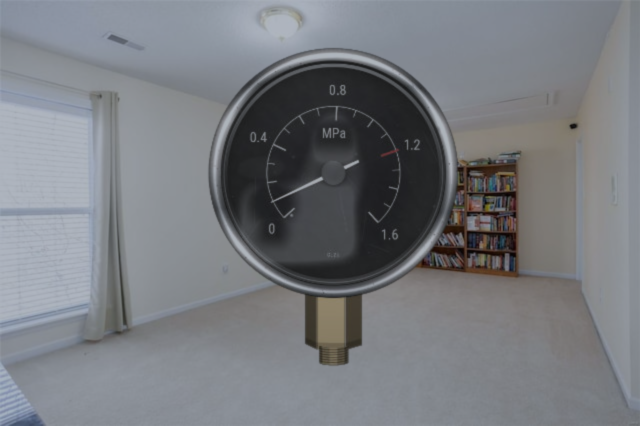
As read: 0.1 MPa
